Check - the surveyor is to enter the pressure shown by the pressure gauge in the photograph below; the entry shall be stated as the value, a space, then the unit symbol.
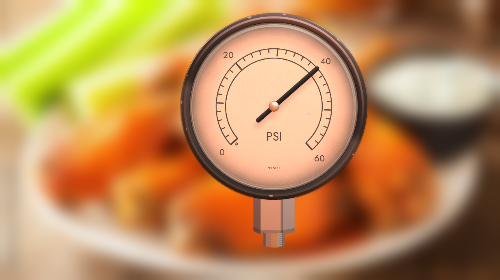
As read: 40 psi
